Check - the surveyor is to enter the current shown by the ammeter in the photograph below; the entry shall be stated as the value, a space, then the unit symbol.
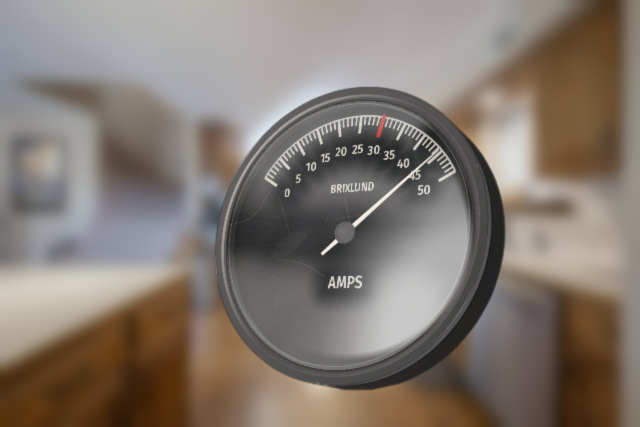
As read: 45 A
